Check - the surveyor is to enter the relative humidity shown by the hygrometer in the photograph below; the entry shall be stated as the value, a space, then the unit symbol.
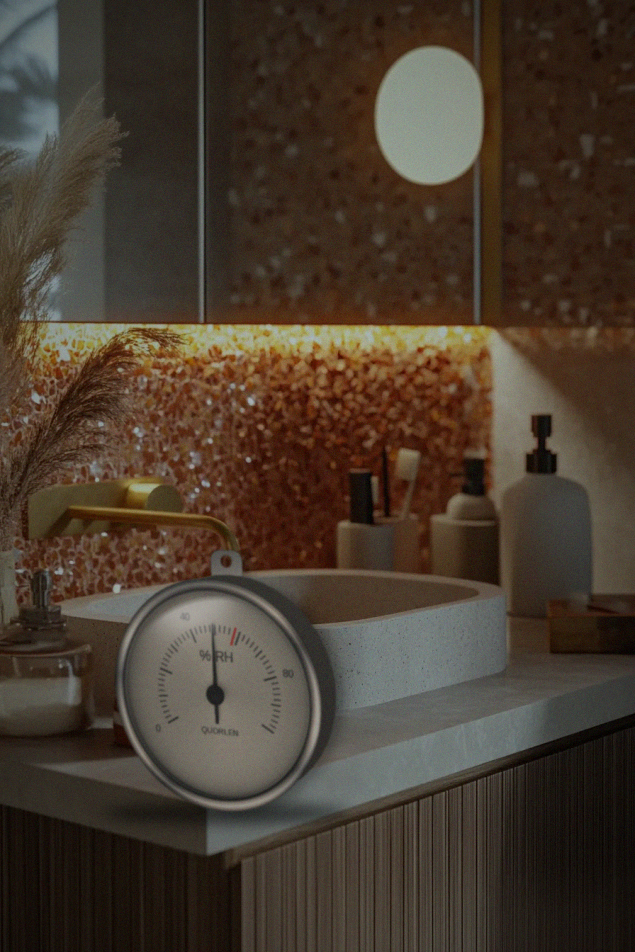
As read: 50 %
